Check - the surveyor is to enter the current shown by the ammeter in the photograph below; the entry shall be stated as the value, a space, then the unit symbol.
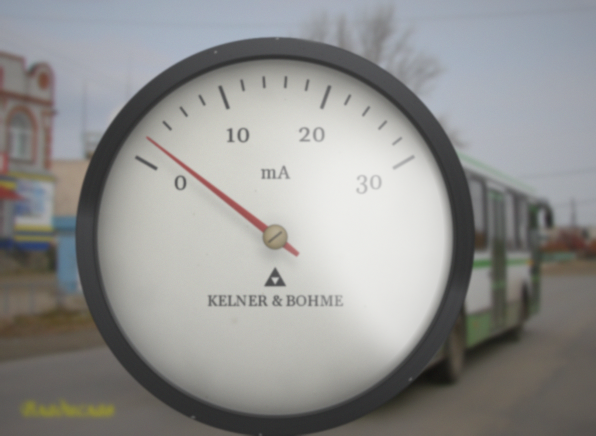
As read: 2 mA
